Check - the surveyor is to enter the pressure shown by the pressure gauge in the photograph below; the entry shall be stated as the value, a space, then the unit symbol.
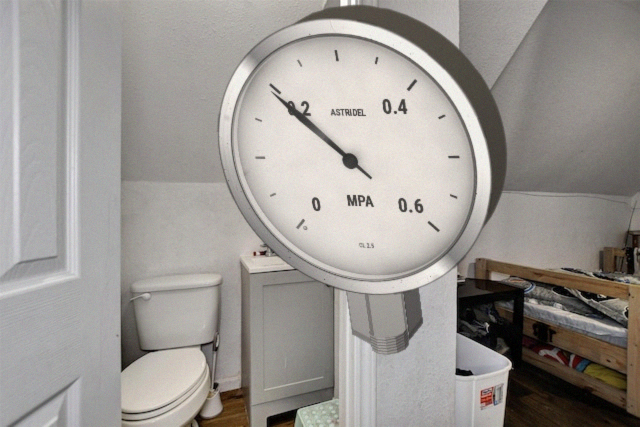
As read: 0.2 MPa
